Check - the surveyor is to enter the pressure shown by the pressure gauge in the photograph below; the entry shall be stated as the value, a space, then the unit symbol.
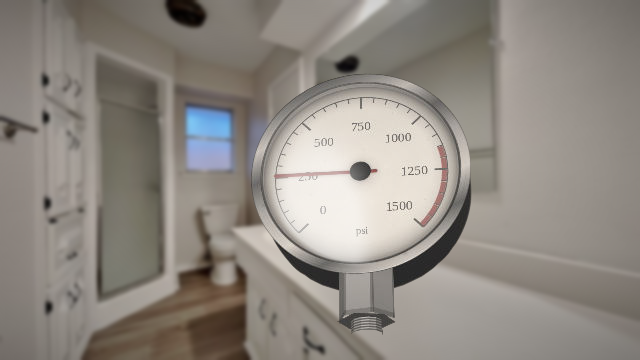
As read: 250 psi
